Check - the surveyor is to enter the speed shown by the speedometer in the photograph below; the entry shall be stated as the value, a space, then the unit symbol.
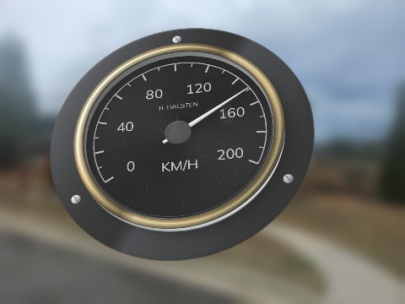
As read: 150 km/h
